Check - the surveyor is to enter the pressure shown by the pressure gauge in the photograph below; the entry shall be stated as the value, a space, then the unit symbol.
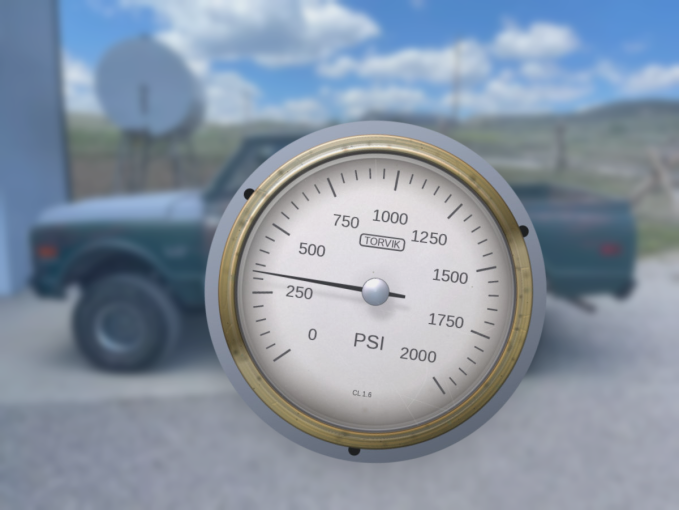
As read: 325 psi
